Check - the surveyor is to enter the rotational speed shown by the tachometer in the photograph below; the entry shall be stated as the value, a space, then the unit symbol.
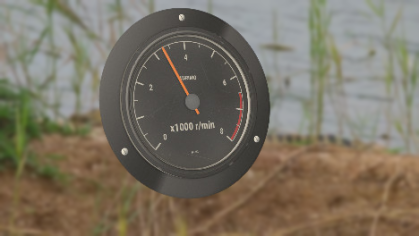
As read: 3250 rpm
